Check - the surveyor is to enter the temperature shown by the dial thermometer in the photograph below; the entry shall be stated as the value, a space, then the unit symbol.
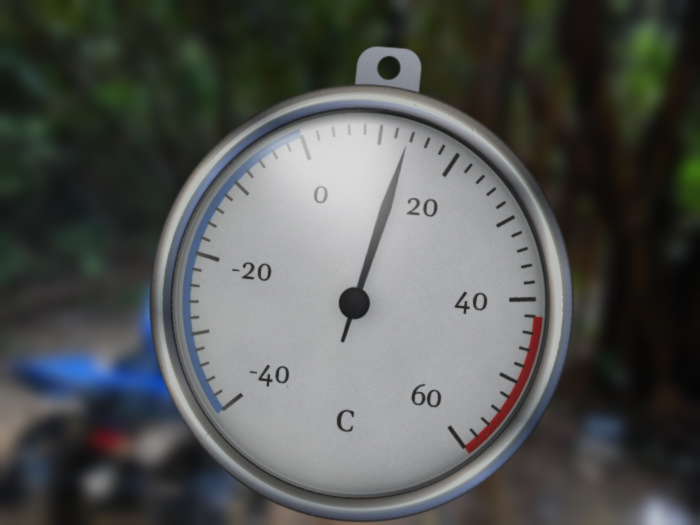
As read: 14 °C
